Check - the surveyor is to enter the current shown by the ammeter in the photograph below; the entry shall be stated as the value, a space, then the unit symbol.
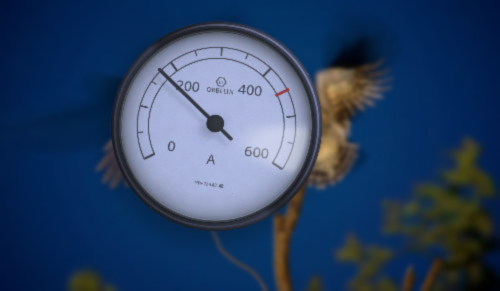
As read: 175 A
